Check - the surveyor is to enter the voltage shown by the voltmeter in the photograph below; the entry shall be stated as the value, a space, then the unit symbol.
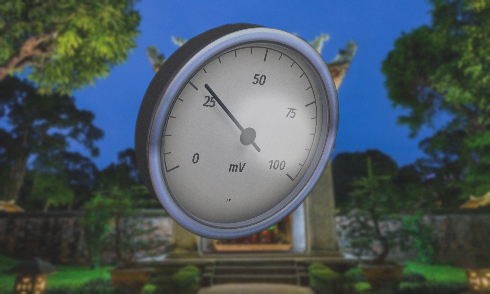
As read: 27.5 mV
